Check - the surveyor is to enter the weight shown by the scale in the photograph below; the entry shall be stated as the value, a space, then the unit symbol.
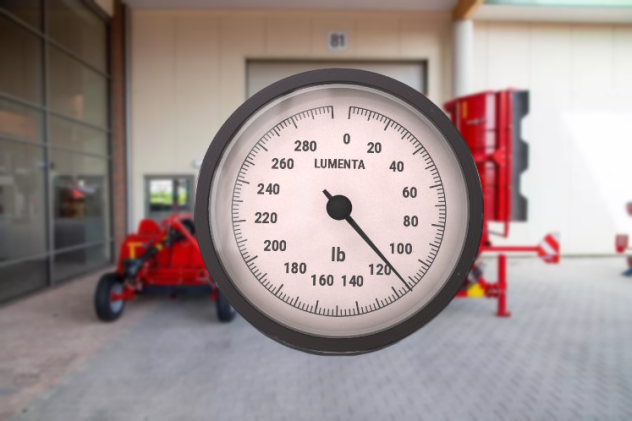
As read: 114 lb
